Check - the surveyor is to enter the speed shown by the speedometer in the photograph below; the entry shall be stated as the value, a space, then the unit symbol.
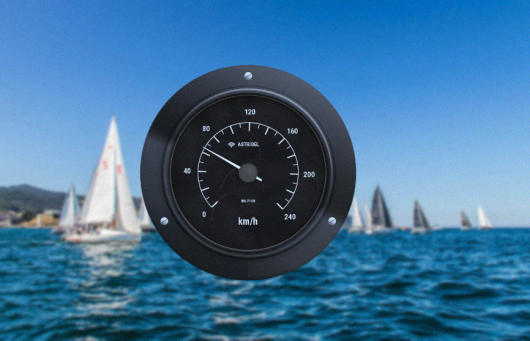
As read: 65 km/h
